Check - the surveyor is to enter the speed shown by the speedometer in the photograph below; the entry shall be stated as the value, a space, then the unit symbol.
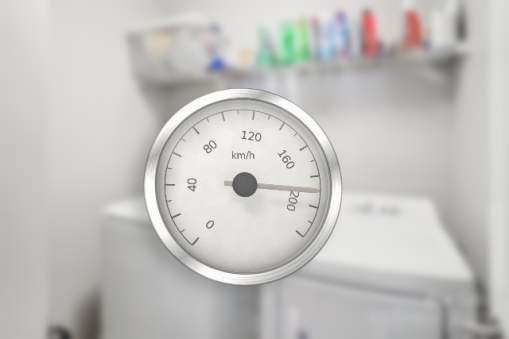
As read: 190 km/h
